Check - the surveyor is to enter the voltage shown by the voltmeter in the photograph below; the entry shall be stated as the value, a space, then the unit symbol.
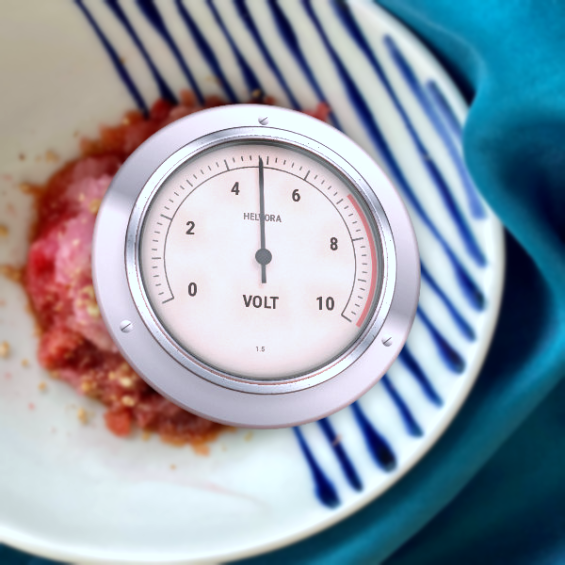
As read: 4.8 V
